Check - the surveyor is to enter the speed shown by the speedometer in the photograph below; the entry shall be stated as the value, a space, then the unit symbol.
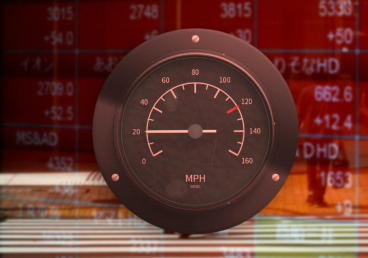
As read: 20 mph
